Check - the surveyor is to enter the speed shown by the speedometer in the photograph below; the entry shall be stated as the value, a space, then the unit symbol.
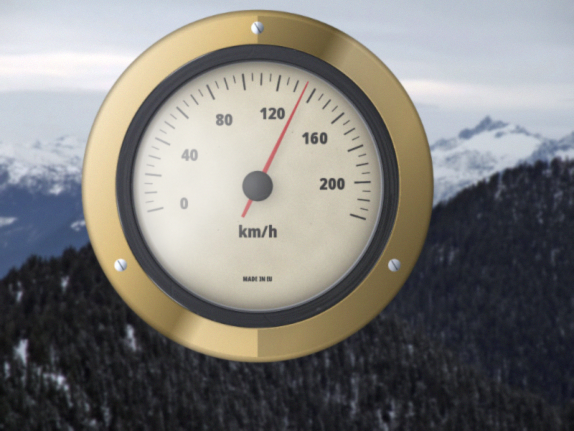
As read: 135 km/h
